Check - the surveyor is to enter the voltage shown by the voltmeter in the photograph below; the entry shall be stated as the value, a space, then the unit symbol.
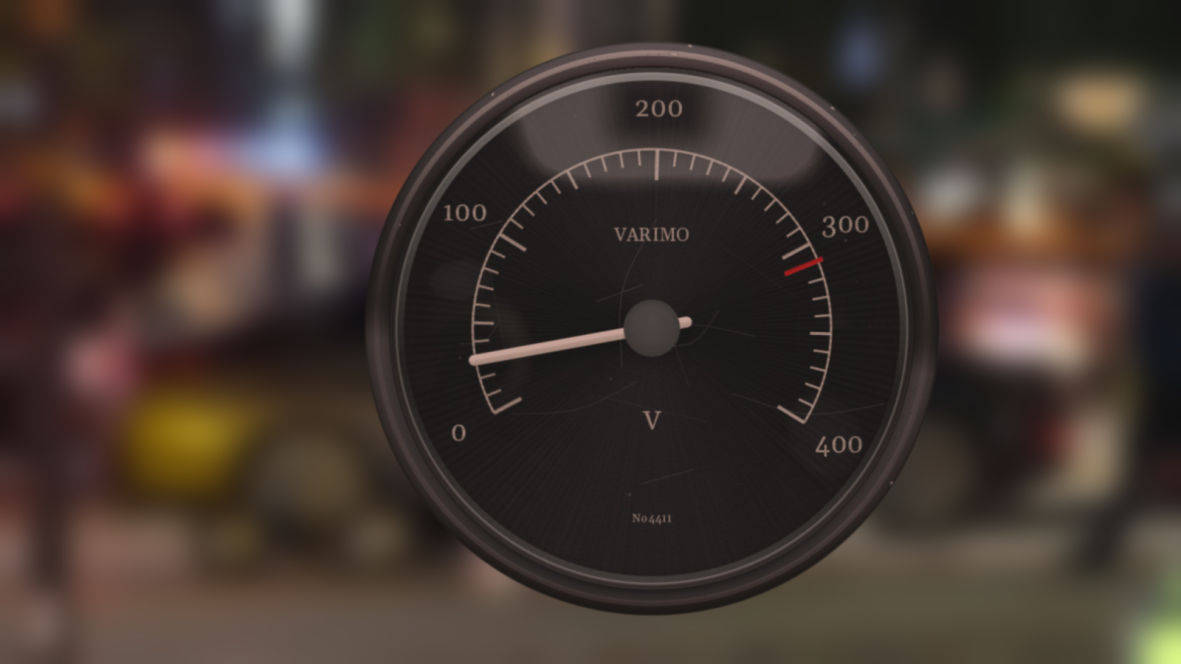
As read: 30 V
